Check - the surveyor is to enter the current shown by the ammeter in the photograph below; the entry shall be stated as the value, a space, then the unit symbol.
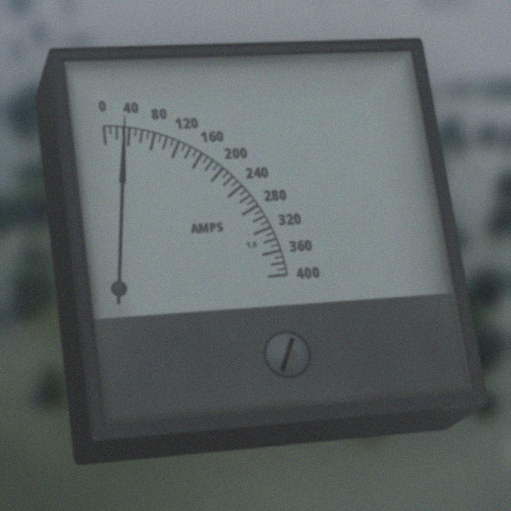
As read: 30 A
